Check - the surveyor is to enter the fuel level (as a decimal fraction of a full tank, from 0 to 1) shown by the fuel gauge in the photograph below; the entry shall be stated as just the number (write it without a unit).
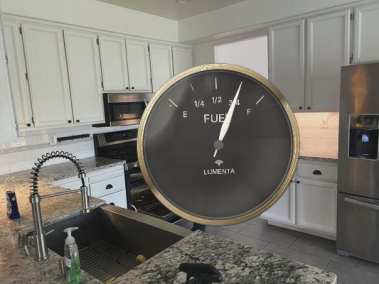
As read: 0.75
